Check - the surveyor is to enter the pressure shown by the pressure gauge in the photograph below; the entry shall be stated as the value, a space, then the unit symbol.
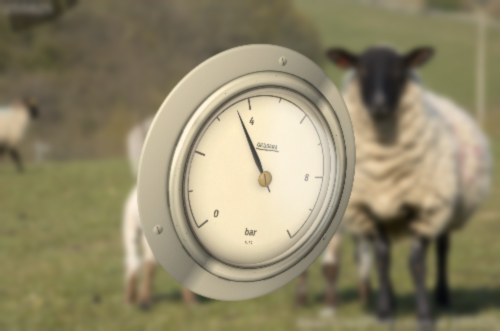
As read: 3.5 bar
